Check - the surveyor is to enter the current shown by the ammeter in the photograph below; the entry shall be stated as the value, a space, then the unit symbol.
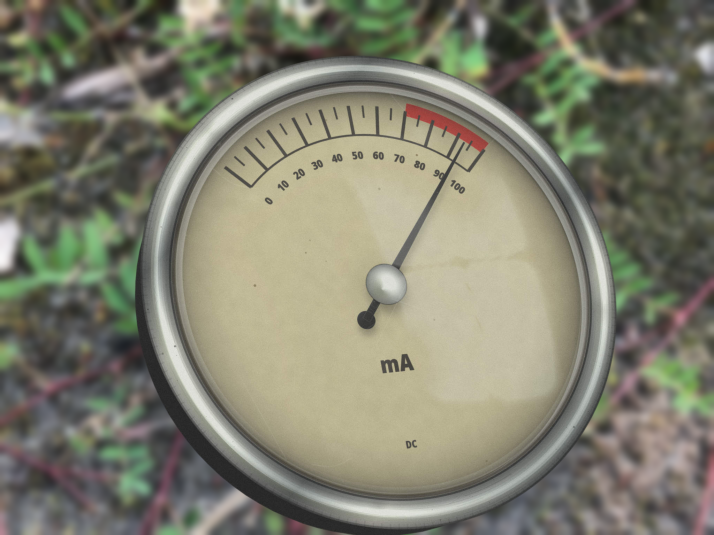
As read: 92.5 mA
